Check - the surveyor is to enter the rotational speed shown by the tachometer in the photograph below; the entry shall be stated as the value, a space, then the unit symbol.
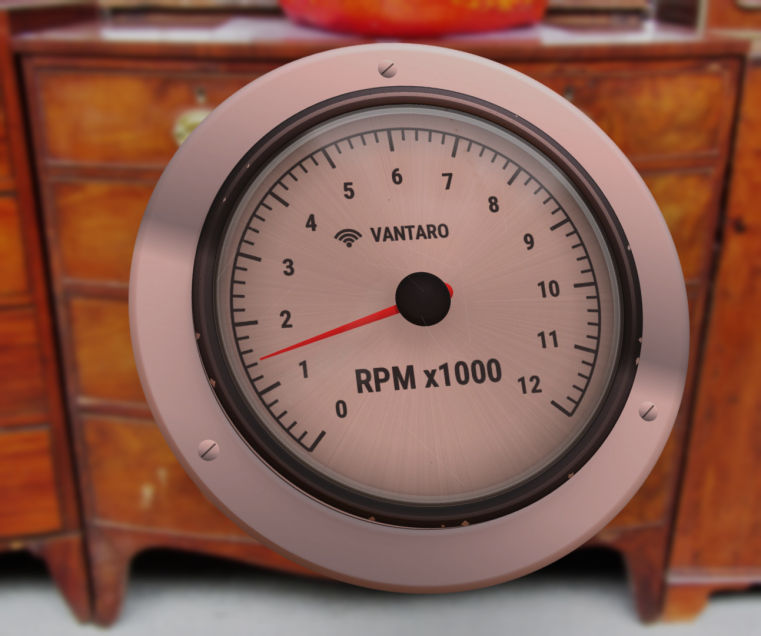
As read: 1400 rpm
